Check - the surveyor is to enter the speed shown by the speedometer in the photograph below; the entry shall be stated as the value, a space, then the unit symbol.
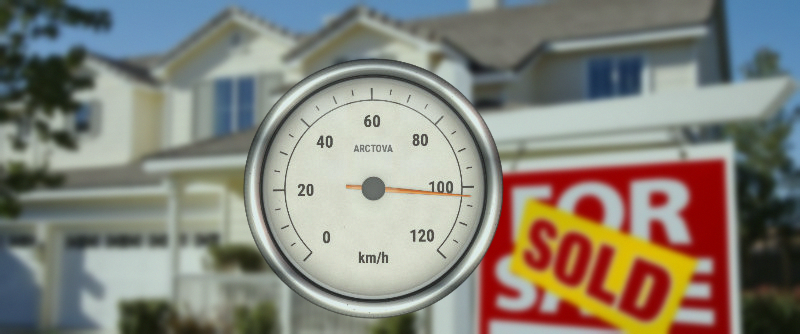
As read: 102.5 km/h
